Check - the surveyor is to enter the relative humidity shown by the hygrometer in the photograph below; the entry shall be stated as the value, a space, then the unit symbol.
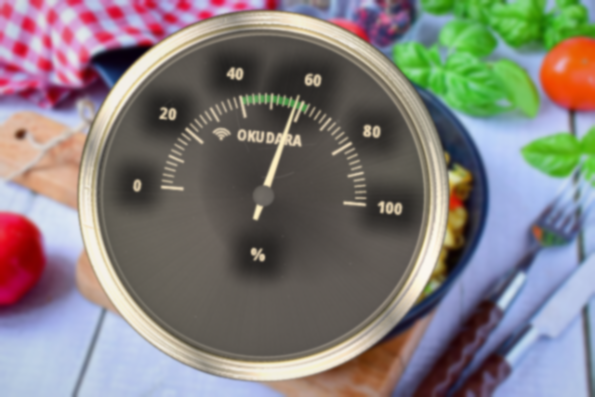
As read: 58 %
